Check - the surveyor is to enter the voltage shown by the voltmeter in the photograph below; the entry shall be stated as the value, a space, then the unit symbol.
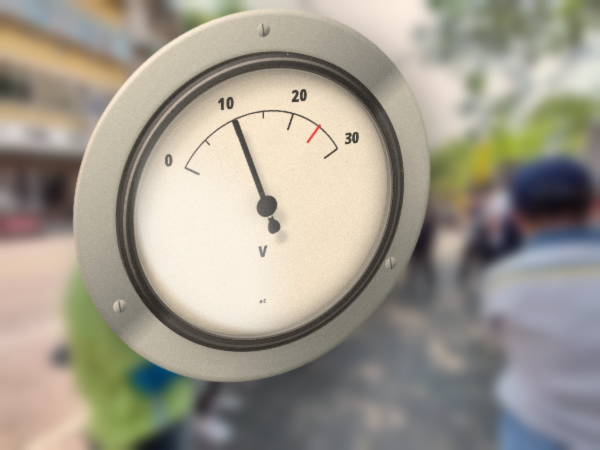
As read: 10 V
